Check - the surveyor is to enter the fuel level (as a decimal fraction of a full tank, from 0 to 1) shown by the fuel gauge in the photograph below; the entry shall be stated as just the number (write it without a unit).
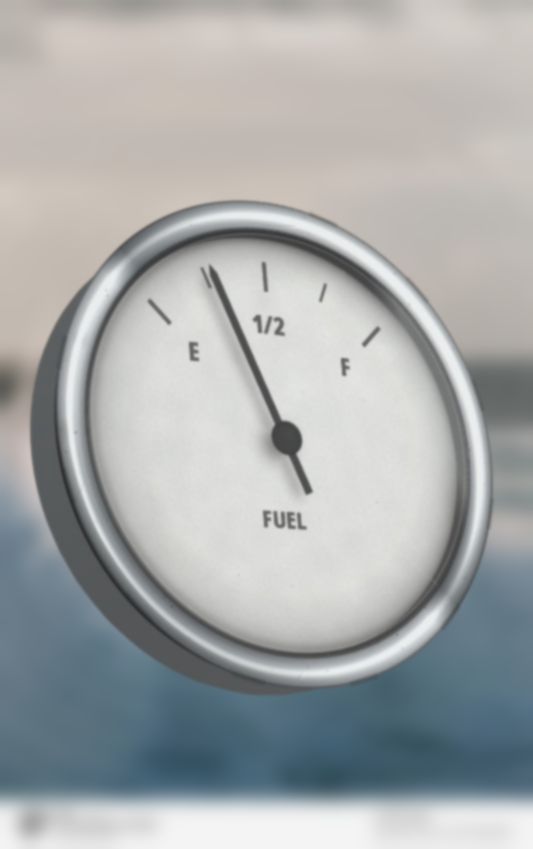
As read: 0.25
